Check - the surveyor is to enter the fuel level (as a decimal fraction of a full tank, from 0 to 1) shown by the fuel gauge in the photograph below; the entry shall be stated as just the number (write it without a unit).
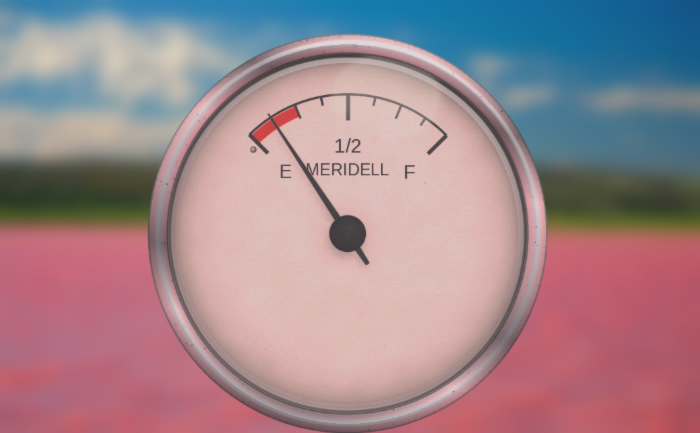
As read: 0.125
